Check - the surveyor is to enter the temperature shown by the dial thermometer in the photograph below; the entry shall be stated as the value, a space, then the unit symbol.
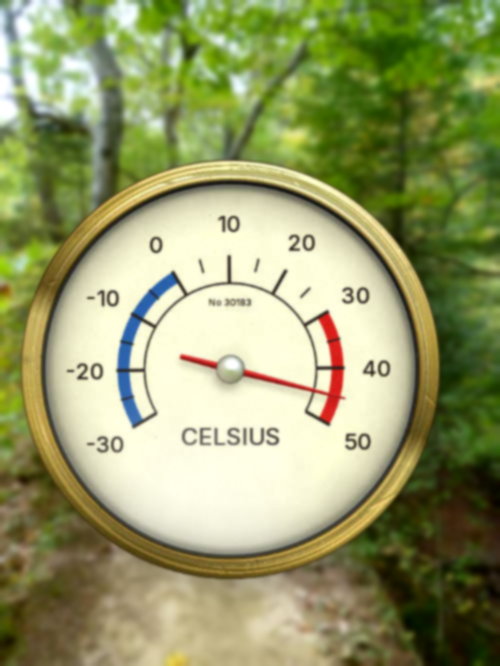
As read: 45 °C
